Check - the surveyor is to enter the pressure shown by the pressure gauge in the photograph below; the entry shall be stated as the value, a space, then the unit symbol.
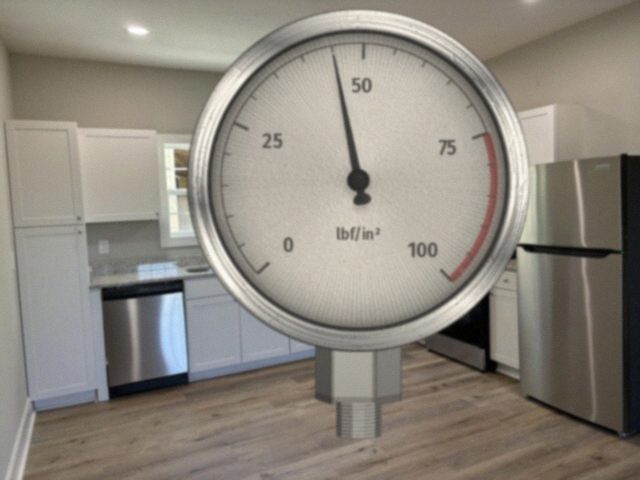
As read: 45 psi
